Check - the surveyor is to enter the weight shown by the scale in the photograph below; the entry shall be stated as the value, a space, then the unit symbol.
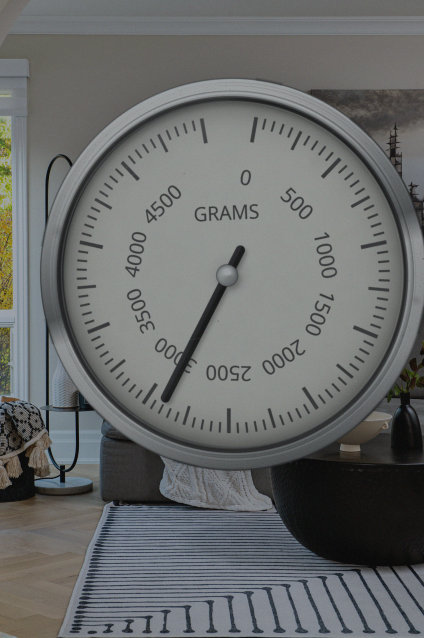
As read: 2900 g
